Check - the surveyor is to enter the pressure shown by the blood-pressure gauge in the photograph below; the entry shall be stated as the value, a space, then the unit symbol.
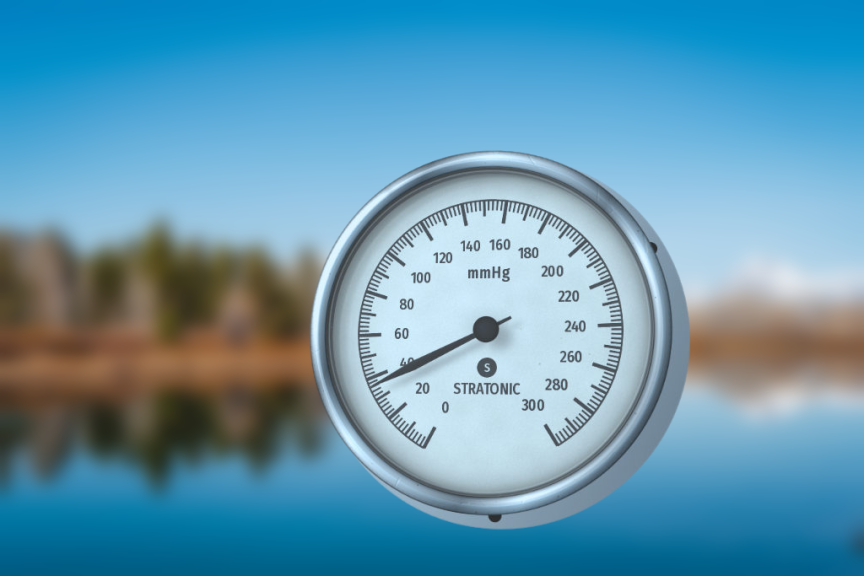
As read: 36 mmHg
